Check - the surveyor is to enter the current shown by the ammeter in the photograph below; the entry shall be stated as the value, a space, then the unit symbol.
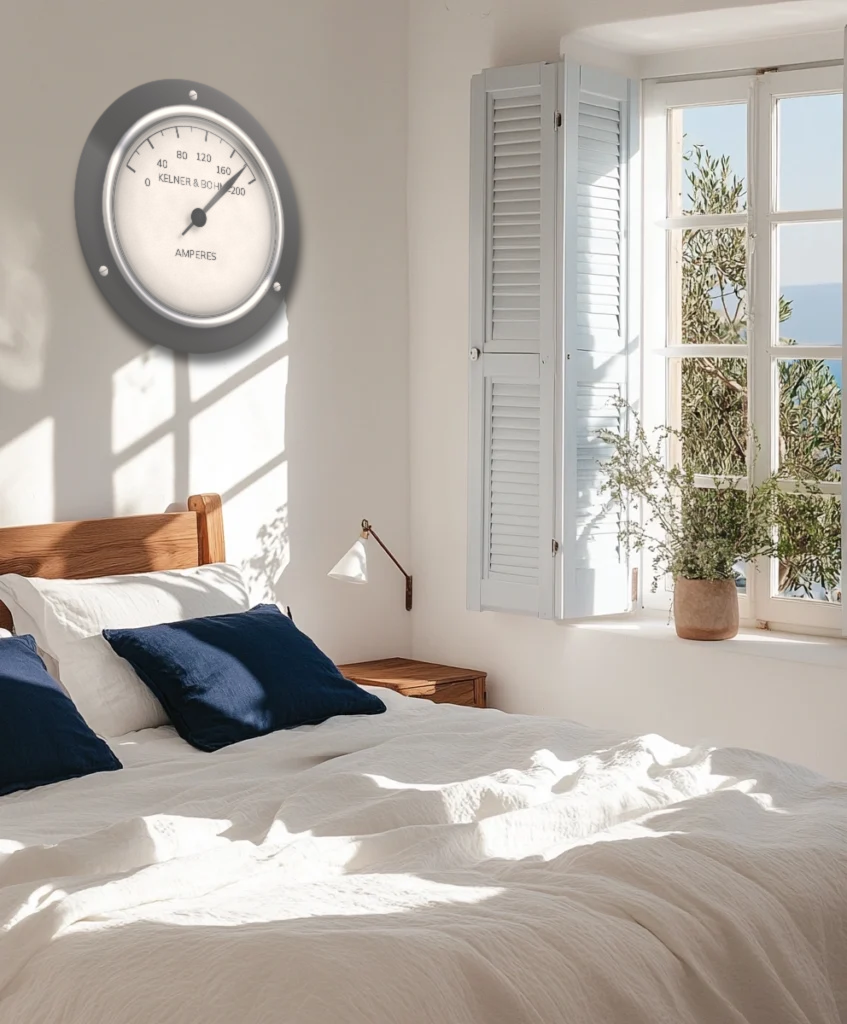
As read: 180 A
